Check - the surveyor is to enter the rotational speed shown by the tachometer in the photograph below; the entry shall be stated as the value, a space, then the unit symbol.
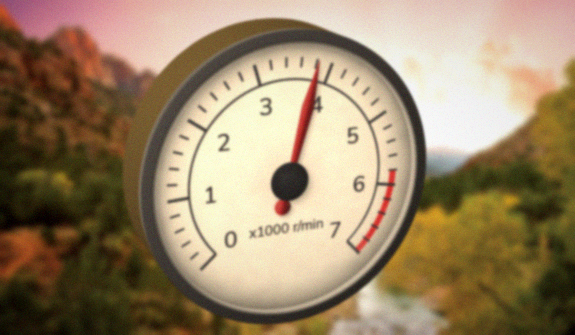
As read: 3800 rpm
